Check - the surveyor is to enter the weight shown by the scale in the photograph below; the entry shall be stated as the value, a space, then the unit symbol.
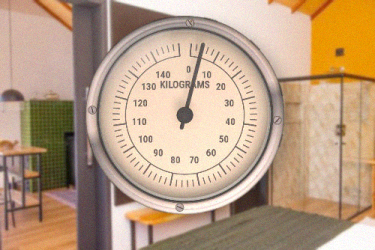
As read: 4 kg
